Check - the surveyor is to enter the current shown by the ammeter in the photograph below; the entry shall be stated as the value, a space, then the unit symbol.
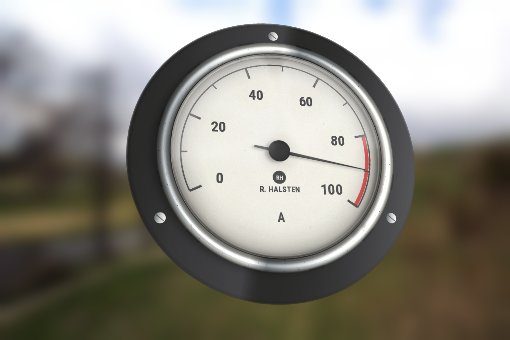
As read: 90 A
